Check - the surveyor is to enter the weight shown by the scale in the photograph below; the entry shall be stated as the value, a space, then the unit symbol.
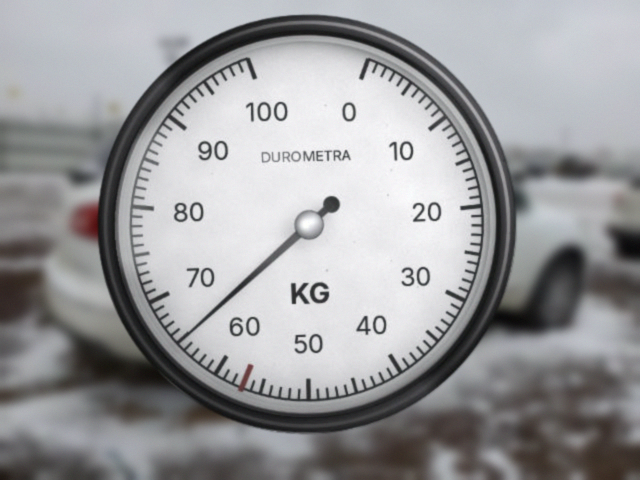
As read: 65 kg
